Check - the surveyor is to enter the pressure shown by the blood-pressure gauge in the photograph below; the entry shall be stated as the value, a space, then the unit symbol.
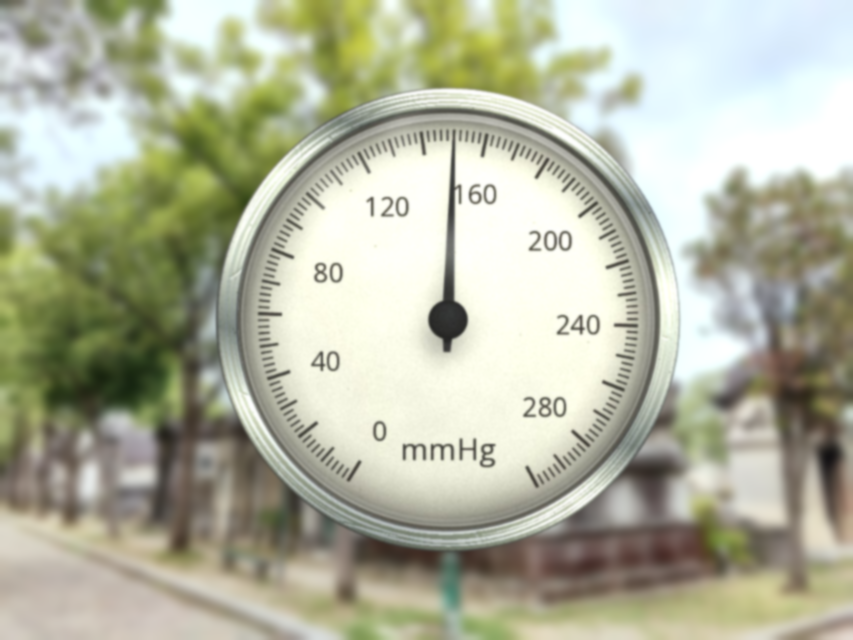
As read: 150 mmHg
